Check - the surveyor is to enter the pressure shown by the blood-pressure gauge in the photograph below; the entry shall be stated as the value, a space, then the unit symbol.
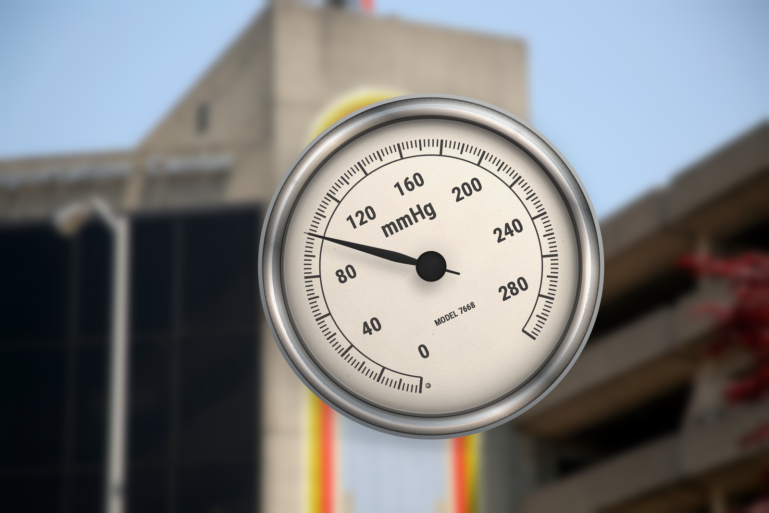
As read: 100 mmHg
